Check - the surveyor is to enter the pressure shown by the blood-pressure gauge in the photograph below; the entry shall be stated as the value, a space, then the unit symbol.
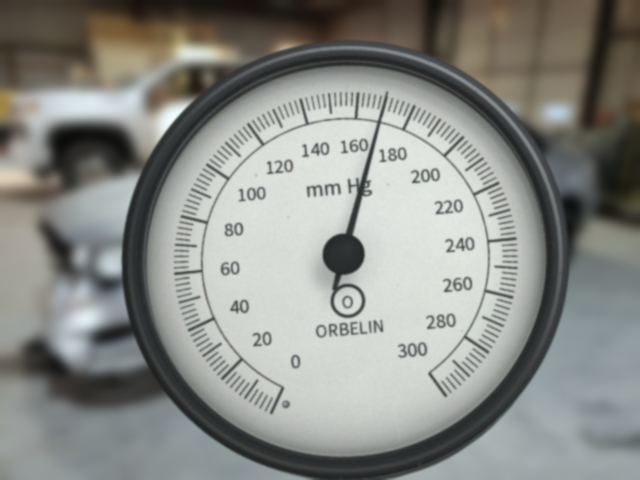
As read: 170 mmHg
